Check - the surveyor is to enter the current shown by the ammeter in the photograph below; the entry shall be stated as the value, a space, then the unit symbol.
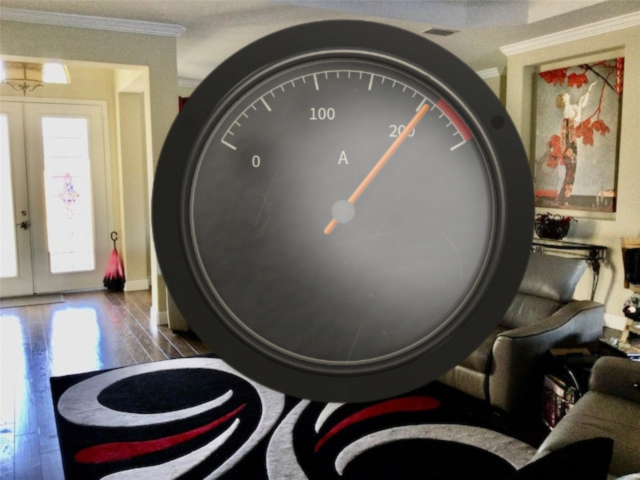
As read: 205 A
